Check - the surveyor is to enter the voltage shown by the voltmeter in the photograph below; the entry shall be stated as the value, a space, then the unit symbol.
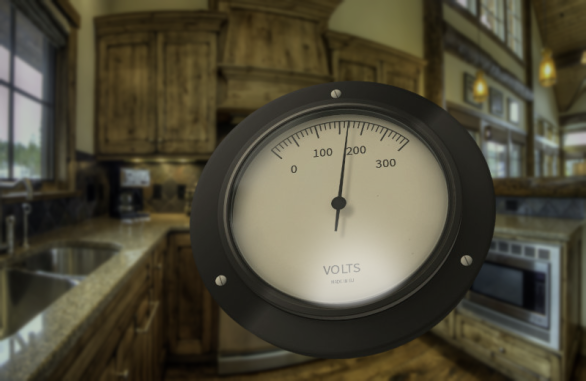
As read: 170 V
